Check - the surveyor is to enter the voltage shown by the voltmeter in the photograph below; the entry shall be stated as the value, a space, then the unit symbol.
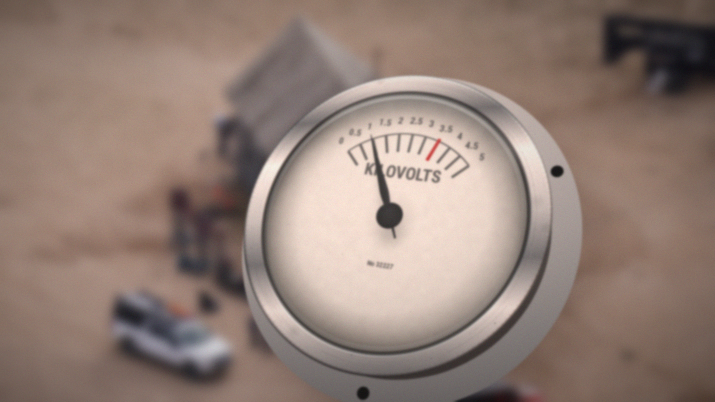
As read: 1 kV
